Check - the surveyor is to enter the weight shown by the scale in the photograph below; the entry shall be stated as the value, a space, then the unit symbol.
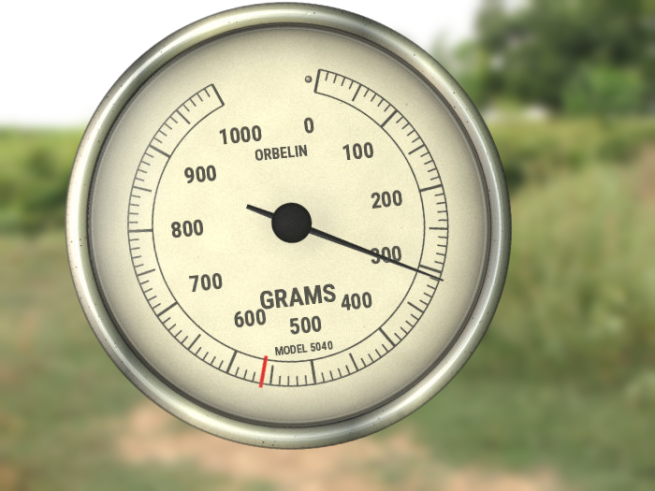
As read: 310 g
